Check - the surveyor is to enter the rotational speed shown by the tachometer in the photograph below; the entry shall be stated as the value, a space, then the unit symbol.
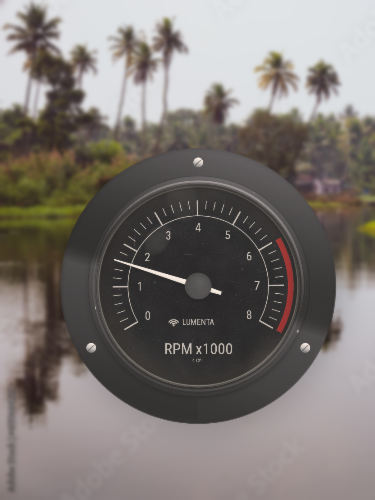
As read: 1600 rpm
